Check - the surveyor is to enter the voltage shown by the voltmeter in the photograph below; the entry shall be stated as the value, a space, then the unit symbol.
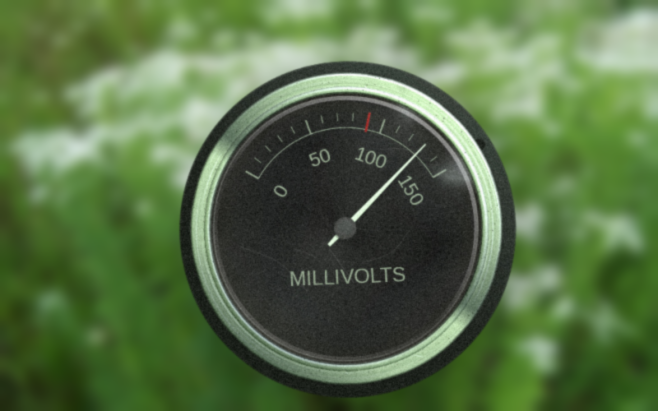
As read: 130 mV
